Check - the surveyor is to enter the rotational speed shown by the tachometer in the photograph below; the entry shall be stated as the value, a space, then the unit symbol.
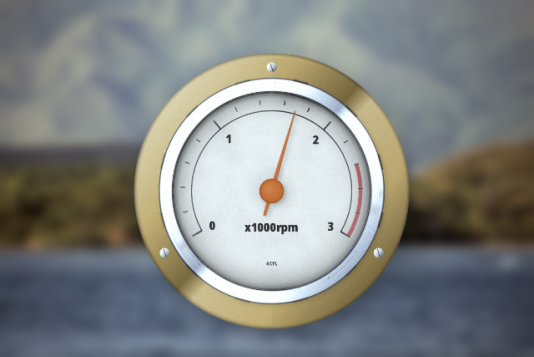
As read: 1700 rpm
